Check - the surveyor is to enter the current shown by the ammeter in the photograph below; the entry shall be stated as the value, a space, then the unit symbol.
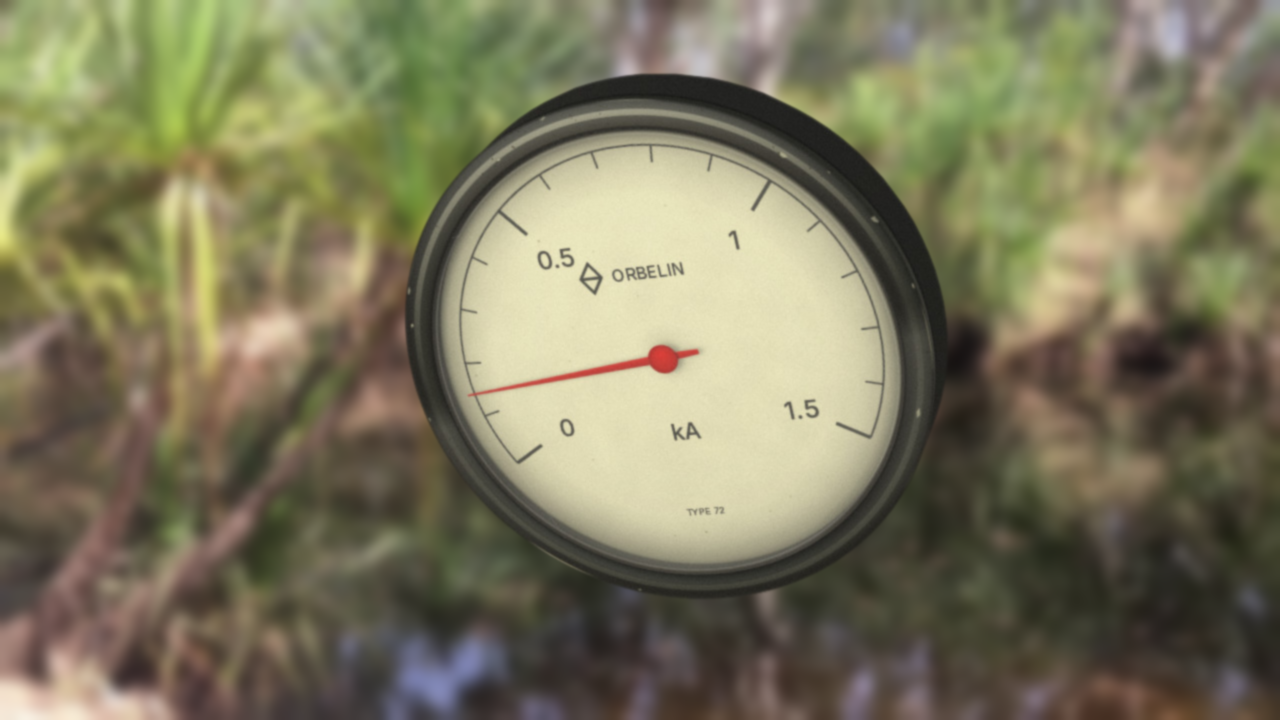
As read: 0.15 kA
